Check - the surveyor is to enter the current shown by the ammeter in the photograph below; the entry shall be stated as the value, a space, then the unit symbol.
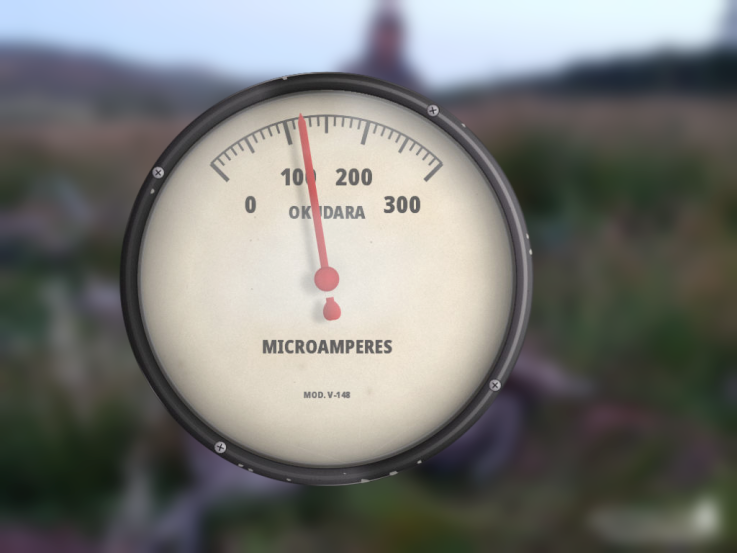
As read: 120 µA
